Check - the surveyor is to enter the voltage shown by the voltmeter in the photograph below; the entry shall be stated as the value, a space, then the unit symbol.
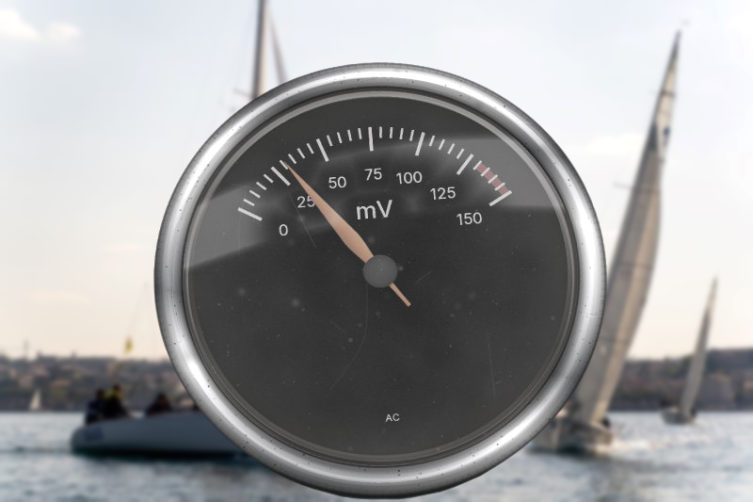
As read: 30 mV
